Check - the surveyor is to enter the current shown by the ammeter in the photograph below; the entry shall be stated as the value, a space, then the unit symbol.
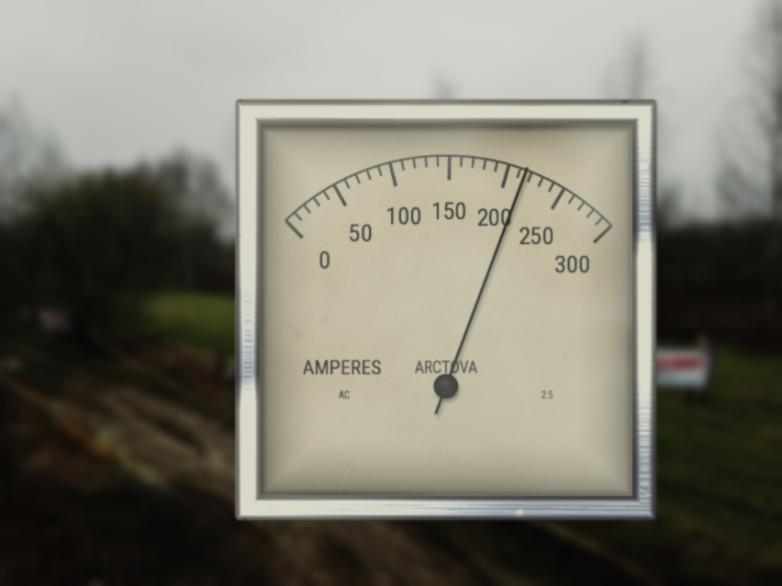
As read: 215 A
